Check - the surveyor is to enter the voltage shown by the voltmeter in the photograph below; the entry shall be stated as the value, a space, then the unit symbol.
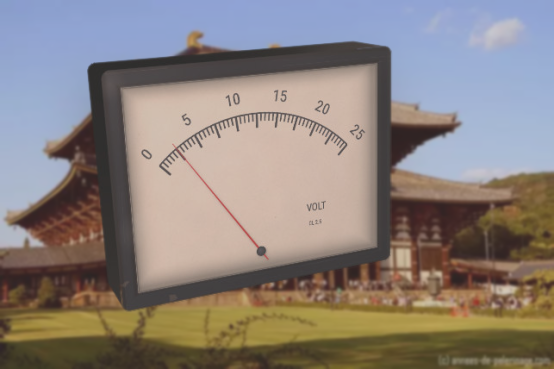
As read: 2.5 V
